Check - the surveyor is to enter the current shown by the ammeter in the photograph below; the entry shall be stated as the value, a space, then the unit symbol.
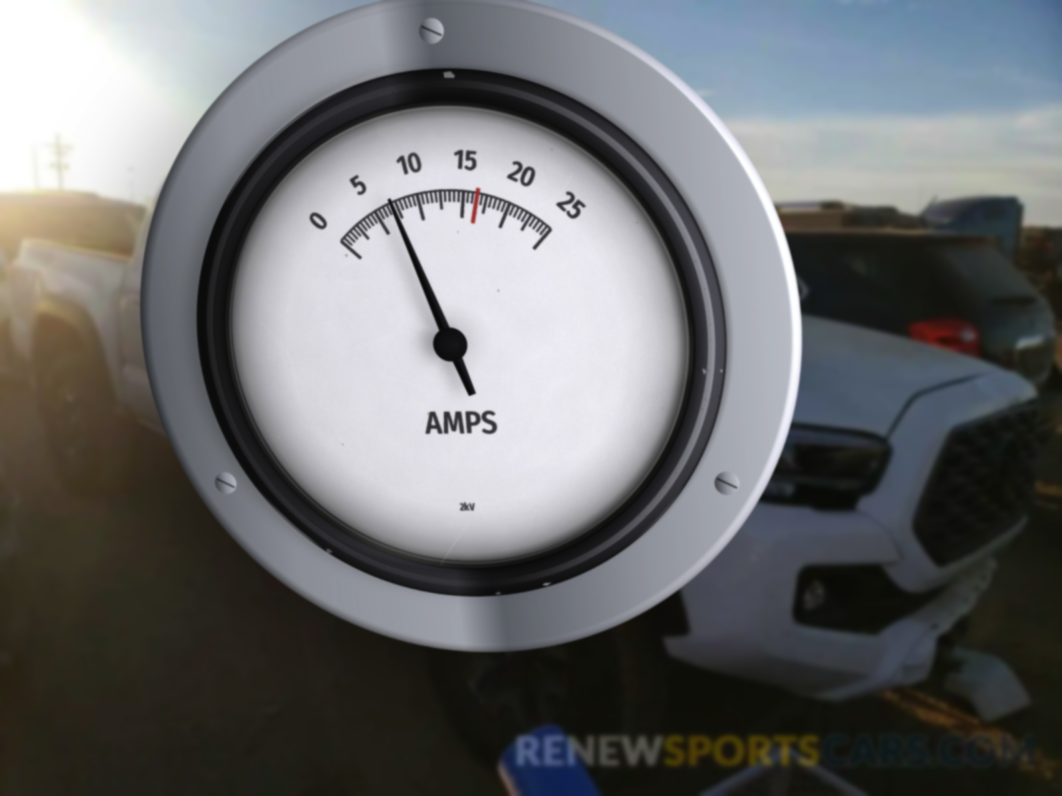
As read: 7.5 A
